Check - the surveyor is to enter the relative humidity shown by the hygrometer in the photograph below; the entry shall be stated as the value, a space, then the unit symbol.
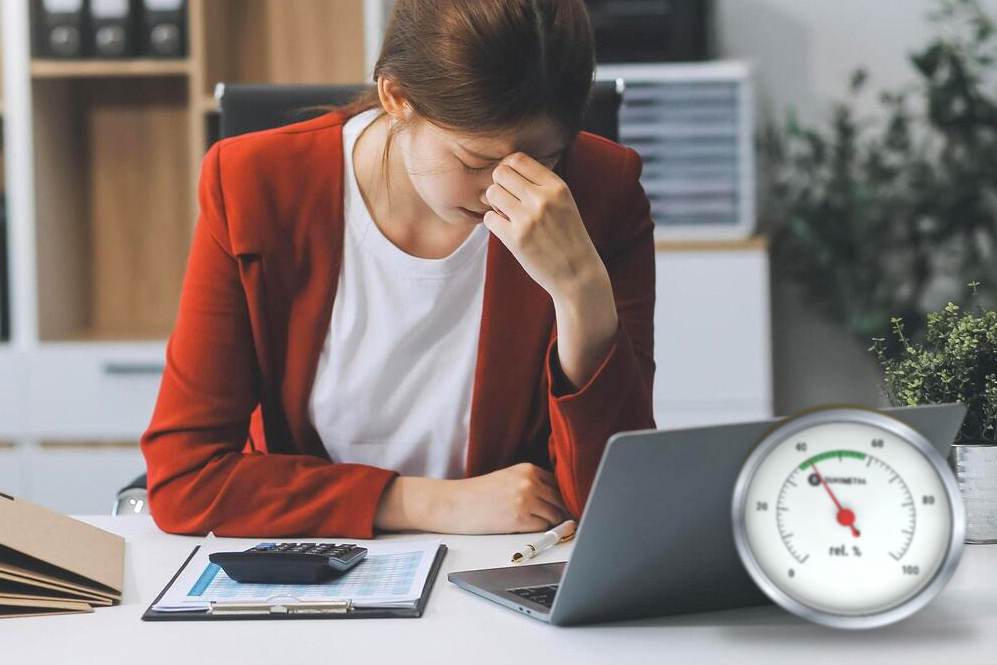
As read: 40 %
